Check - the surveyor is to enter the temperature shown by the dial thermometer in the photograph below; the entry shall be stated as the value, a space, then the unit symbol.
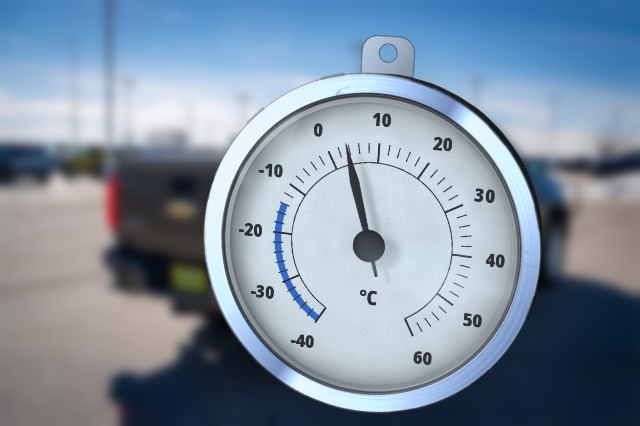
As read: 4 °C
